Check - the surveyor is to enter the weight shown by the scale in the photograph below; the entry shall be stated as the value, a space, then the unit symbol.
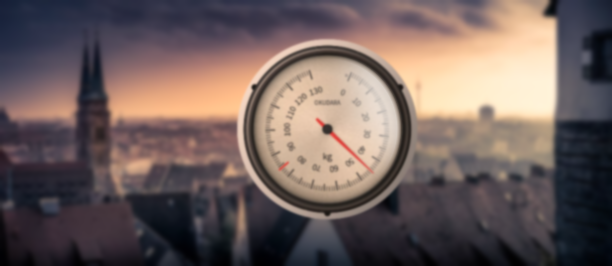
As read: 45 kg
